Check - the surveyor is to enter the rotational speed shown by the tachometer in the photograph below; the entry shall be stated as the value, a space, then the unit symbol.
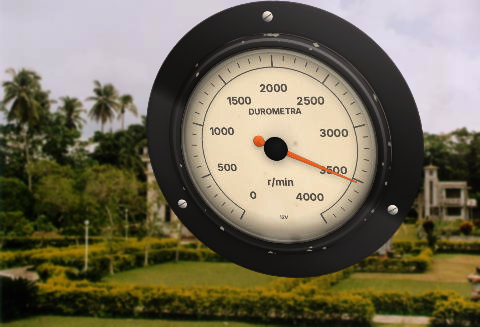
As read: 3500 rpm
